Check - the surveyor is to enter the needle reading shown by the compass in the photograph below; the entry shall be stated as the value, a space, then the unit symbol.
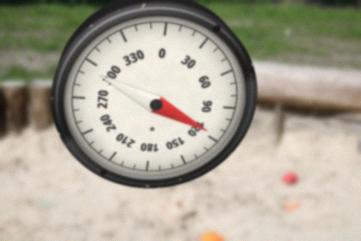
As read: 115 °
